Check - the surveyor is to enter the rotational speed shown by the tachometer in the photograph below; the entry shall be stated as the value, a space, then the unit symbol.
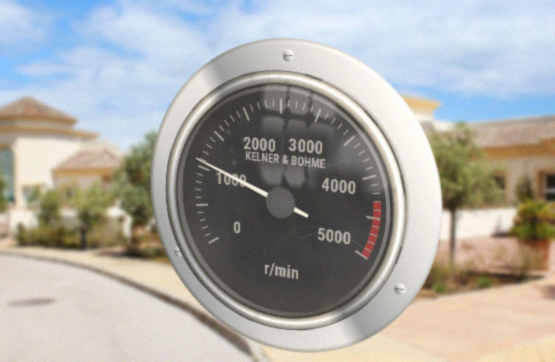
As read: 1100 rpm
